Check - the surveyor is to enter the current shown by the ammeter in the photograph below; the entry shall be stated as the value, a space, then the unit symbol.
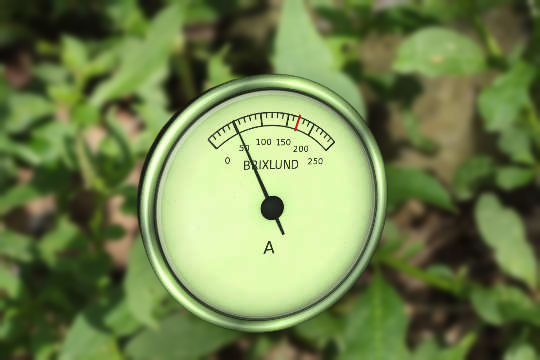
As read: 50 A
